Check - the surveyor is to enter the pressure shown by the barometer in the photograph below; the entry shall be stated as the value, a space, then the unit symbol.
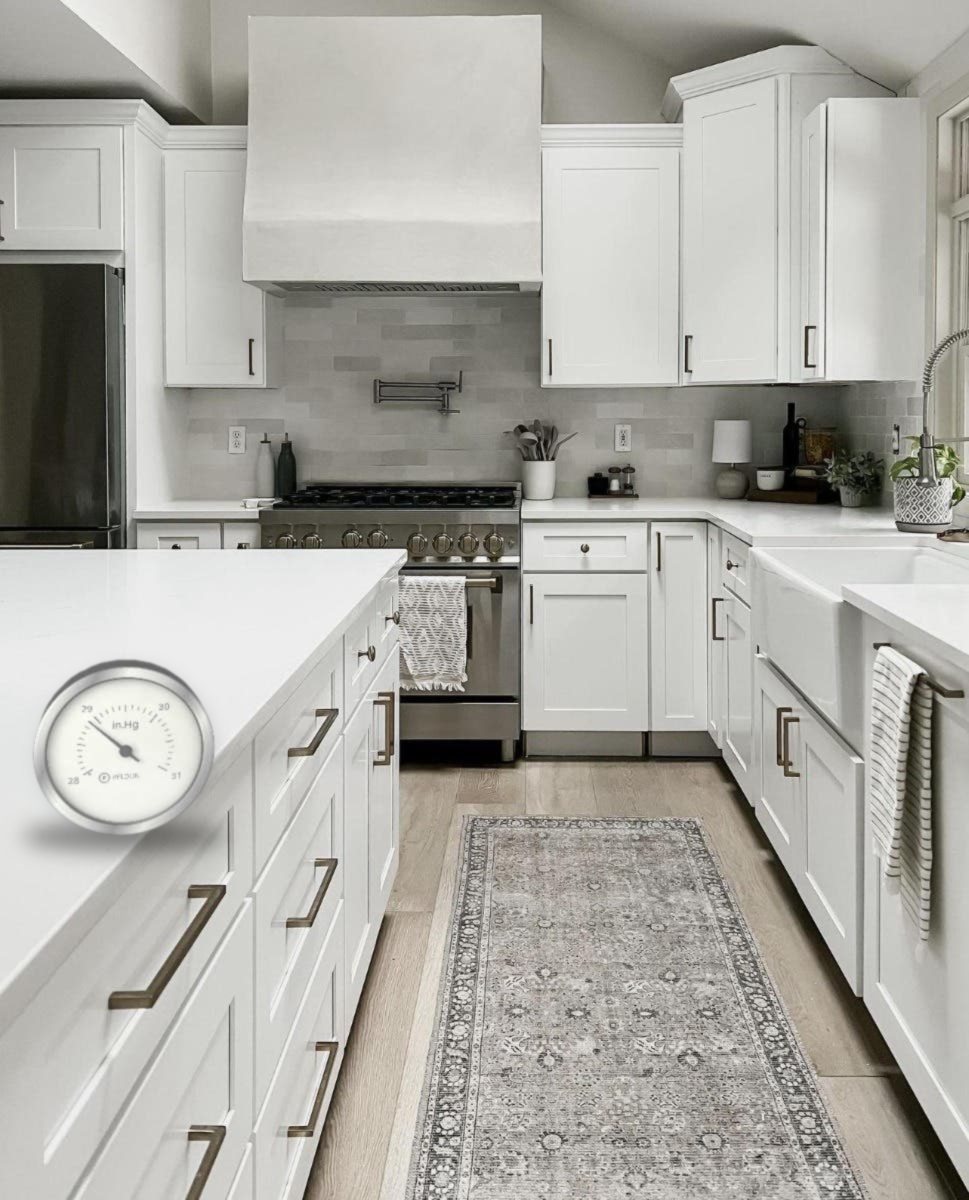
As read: 28.9 inHg
